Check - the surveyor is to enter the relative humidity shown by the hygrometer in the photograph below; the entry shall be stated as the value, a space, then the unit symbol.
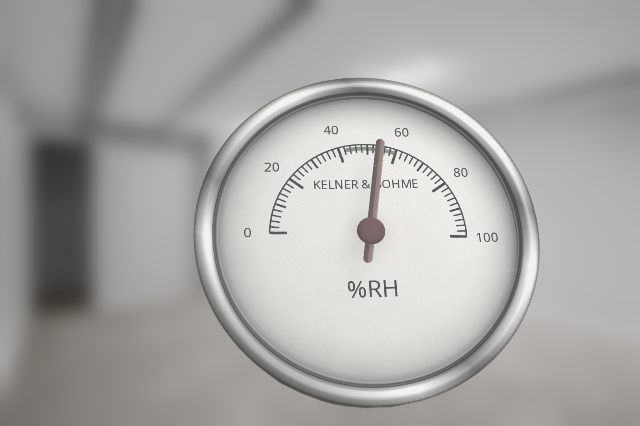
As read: 54 %
